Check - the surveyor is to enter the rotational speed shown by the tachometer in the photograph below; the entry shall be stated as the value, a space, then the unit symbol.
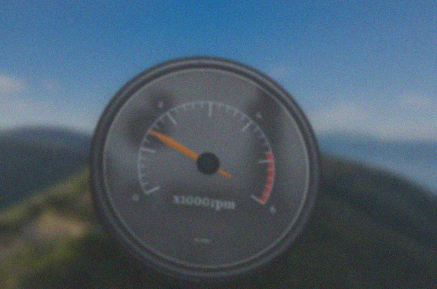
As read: 1400 rpm
